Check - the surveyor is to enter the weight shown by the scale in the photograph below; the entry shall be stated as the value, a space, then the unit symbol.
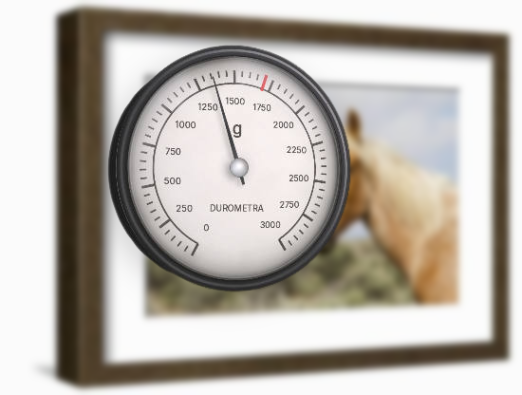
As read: 1350 g
